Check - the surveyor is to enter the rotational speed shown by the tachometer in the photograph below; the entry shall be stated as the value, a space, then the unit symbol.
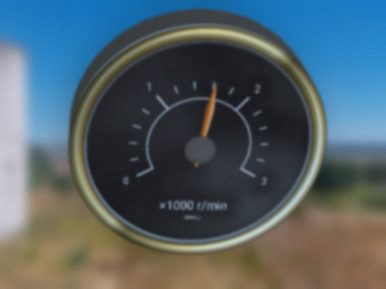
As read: 1600 rpm
